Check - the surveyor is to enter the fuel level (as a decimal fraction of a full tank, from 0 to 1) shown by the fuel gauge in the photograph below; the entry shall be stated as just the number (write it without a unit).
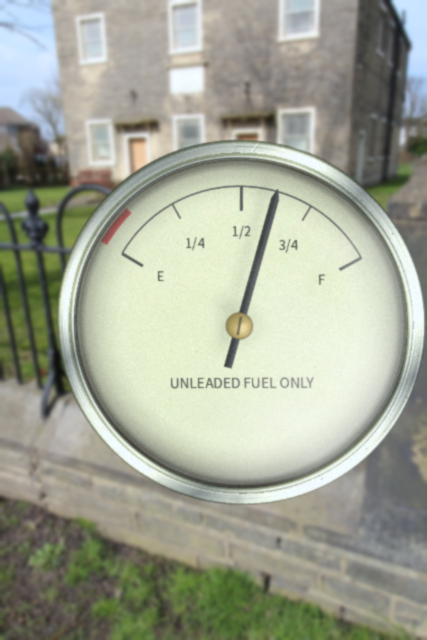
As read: 0.625
